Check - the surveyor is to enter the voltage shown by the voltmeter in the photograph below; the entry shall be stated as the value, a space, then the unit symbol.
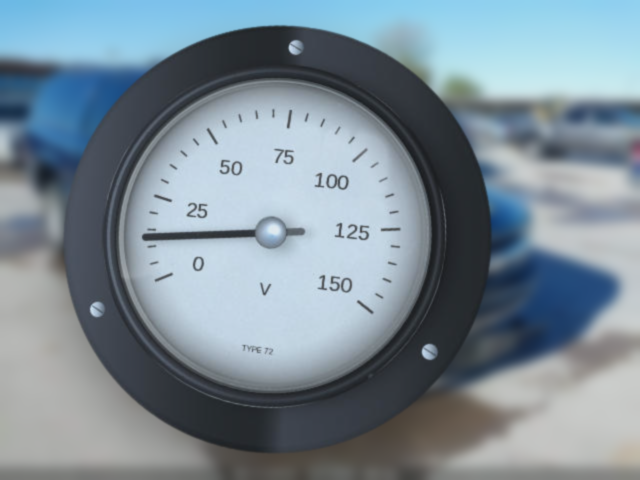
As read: 12.5 V
